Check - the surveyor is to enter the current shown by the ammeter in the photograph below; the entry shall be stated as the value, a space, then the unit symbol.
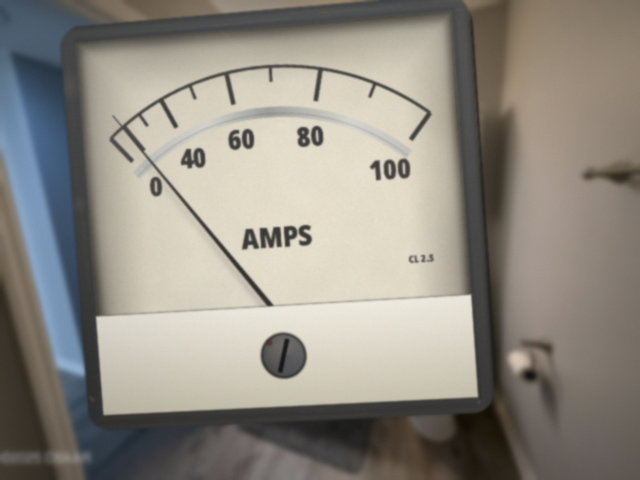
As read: 20 A
